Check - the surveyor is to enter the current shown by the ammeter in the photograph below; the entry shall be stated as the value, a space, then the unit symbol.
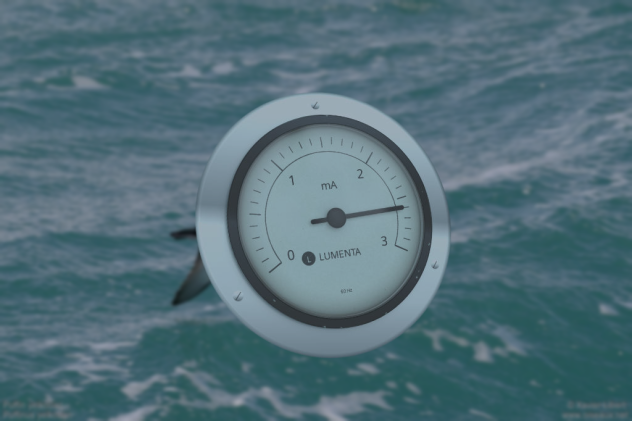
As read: 2.6 mA
